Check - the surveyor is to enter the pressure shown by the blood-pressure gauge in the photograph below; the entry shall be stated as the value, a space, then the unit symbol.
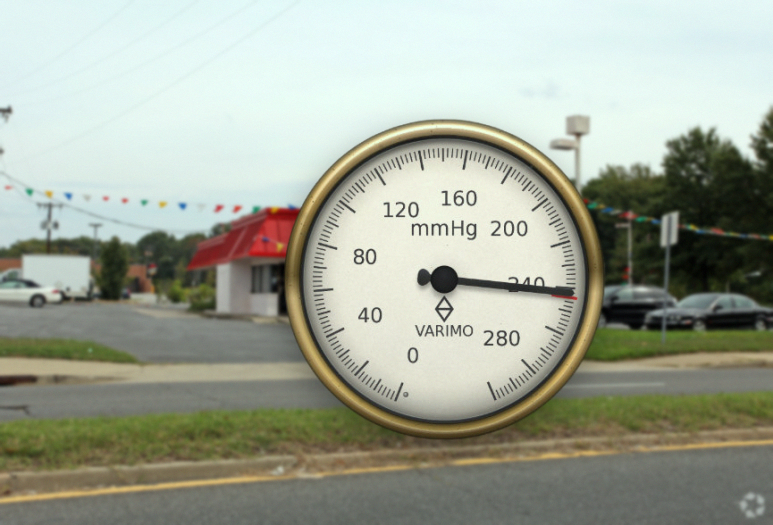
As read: 242 mmHg
